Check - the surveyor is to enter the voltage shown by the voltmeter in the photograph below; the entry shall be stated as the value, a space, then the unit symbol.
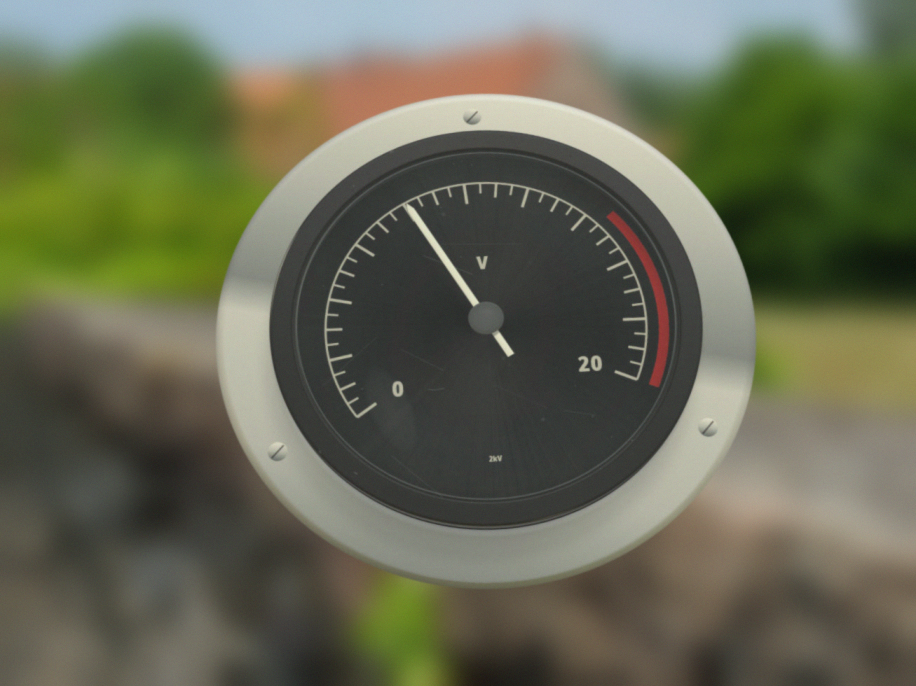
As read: 8 V
